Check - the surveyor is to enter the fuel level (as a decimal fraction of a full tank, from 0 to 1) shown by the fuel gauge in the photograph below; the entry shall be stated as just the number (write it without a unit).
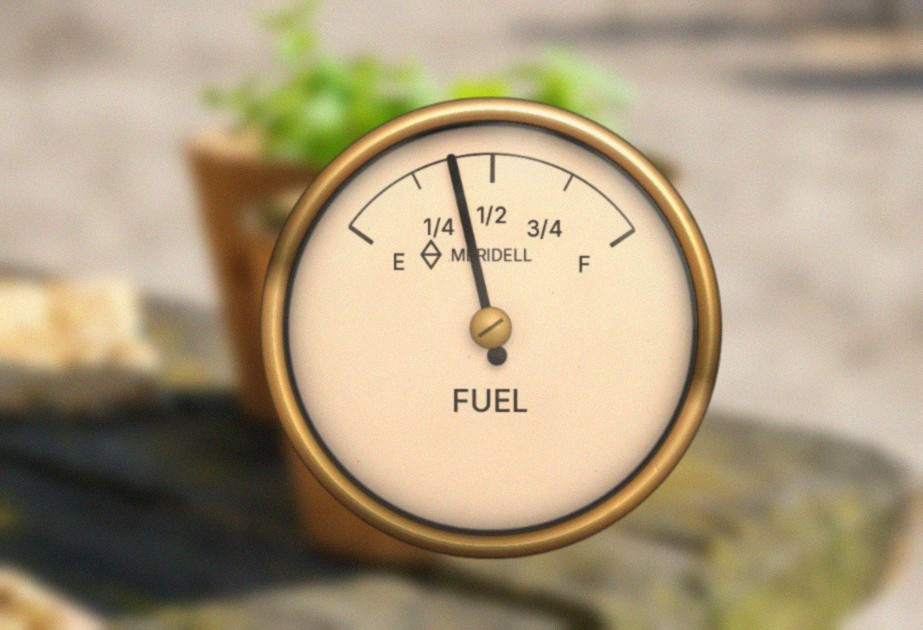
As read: 0.375
